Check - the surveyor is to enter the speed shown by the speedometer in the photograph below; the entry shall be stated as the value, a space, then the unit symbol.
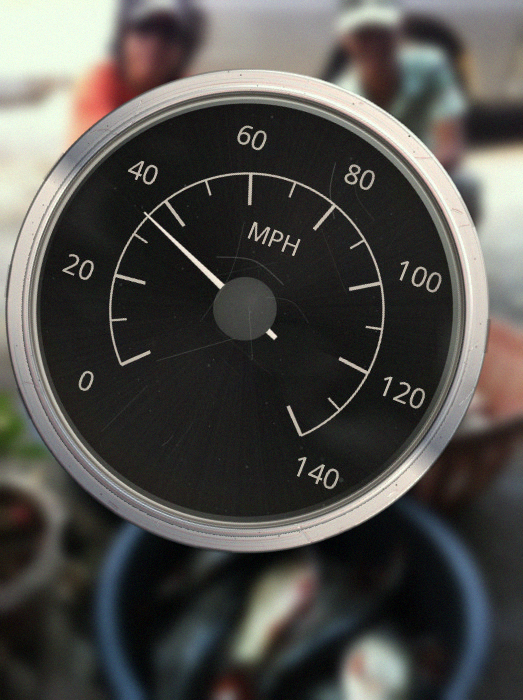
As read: 35 mph
